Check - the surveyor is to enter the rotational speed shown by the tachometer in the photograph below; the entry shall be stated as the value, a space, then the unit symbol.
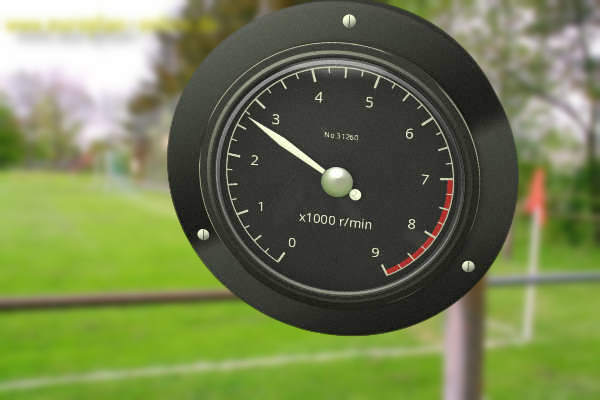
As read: 2750 rpm
